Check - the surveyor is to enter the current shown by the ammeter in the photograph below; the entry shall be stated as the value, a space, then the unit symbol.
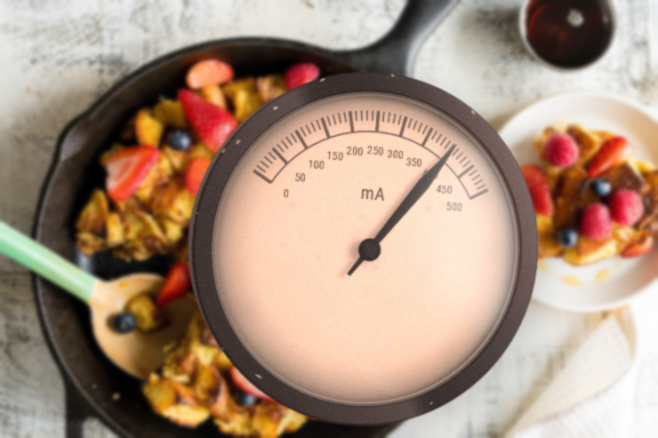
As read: 400 mA
